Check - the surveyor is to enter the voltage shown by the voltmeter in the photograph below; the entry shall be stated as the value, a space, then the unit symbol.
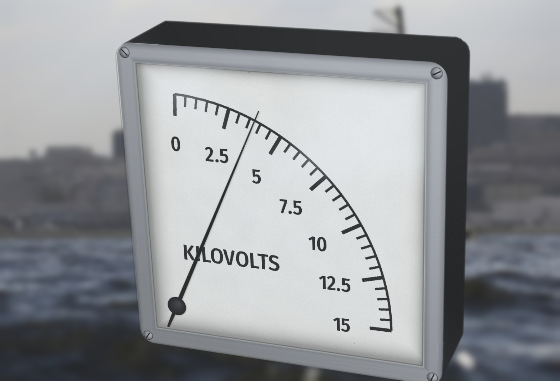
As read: 3.75 kV
